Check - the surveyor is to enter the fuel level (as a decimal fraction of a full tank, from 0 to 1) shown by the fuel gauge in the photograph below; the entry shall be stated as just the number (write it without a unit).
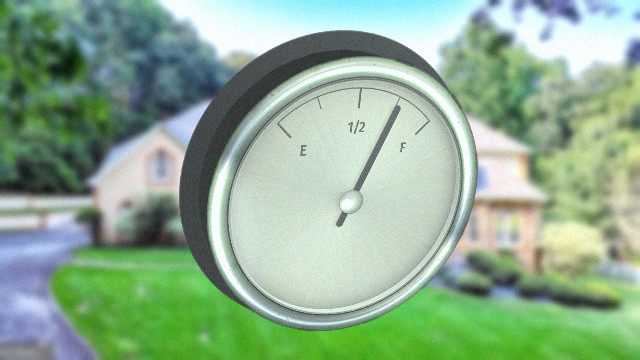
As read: 0.75
